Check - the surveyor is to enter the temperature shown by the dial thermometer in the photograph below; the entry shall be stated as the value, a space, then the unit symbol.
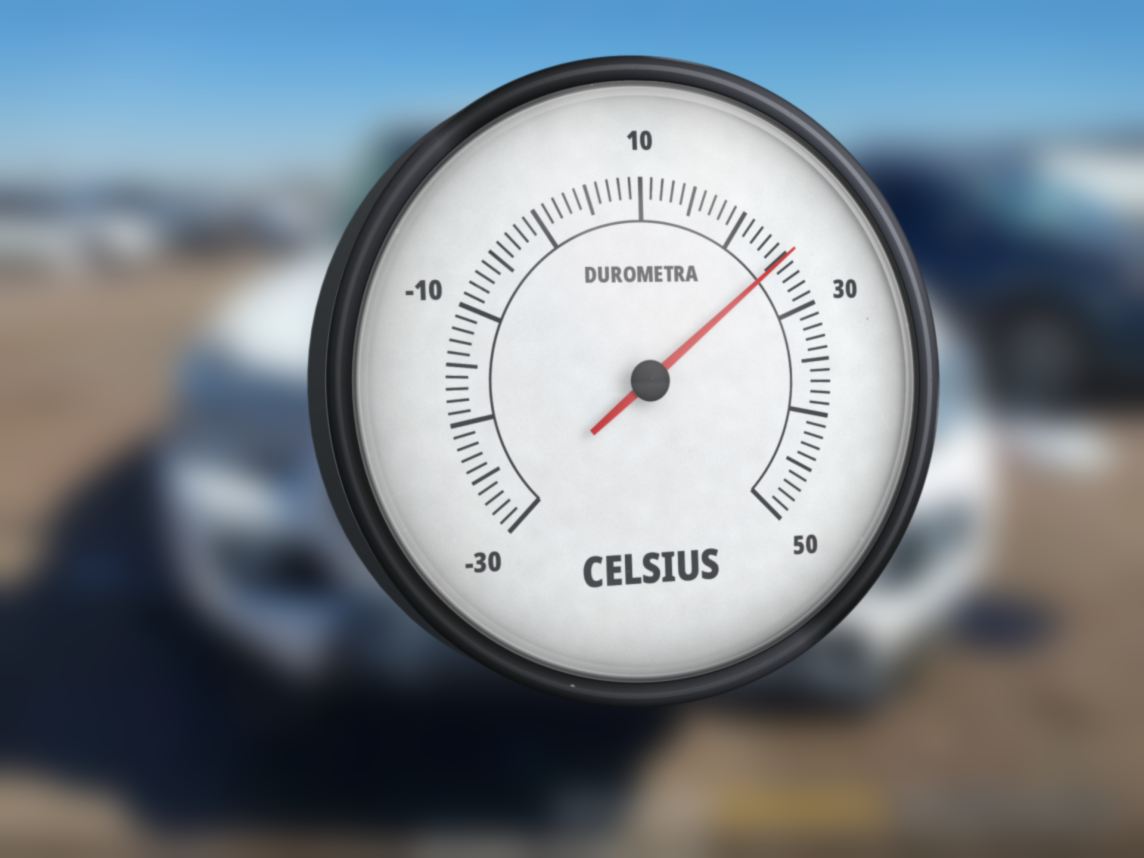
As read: 25 °C
